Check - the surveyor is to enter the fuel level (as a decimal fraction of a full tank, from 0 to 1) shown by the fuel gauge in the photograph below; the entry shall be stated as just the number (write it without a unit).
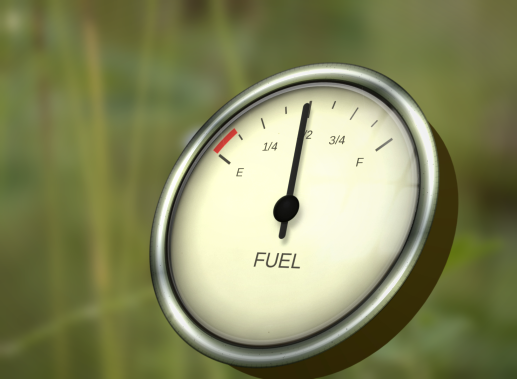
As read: 0.5
